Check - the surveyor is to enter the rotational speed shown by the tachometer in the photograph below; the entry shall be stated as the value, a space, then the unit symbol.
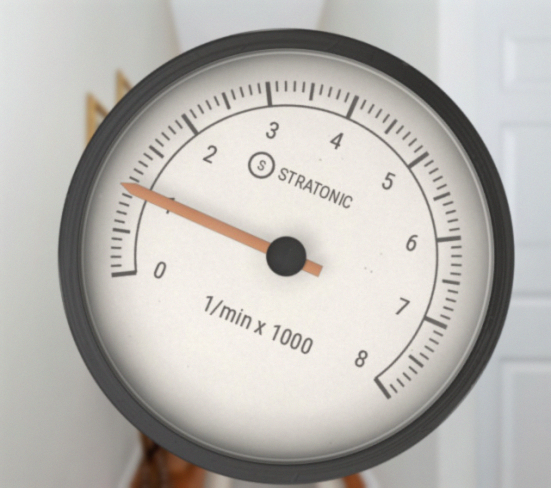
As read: 1000 rpm
